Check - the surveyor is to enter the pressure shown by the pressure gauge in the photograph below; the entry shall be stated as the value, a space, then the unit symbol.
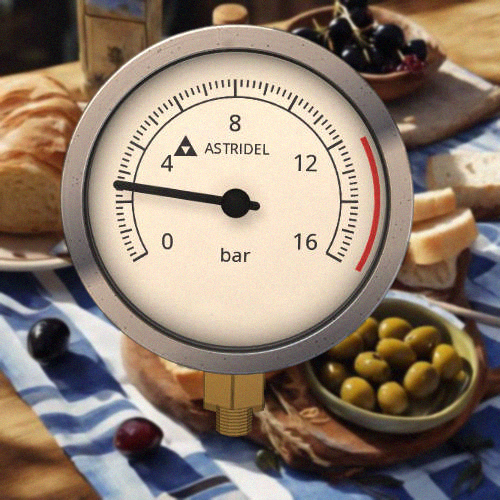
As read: 2.6 bar
